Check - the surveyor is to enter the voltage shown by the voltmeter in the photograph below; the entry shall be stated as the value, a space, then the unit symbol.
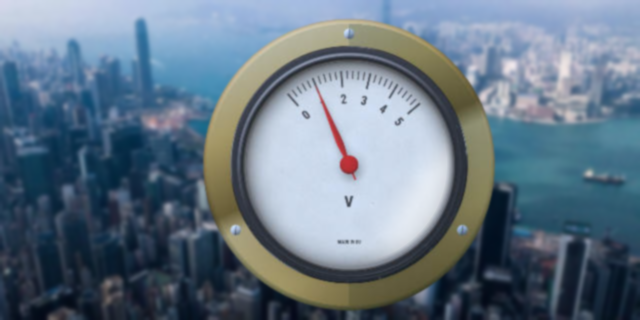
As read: 1 V
